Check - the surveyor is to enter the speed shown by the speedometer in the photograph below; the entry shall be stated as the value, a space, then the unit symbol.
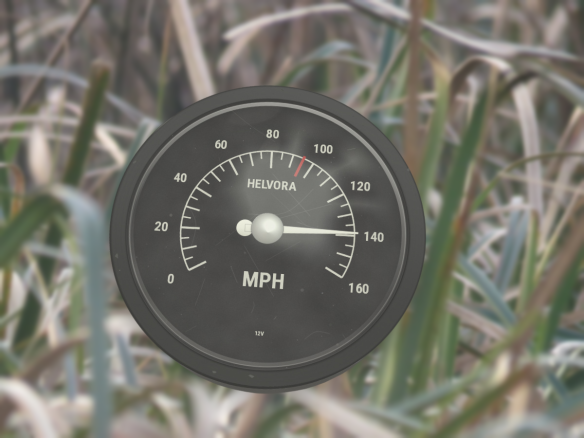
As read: 140 mph
